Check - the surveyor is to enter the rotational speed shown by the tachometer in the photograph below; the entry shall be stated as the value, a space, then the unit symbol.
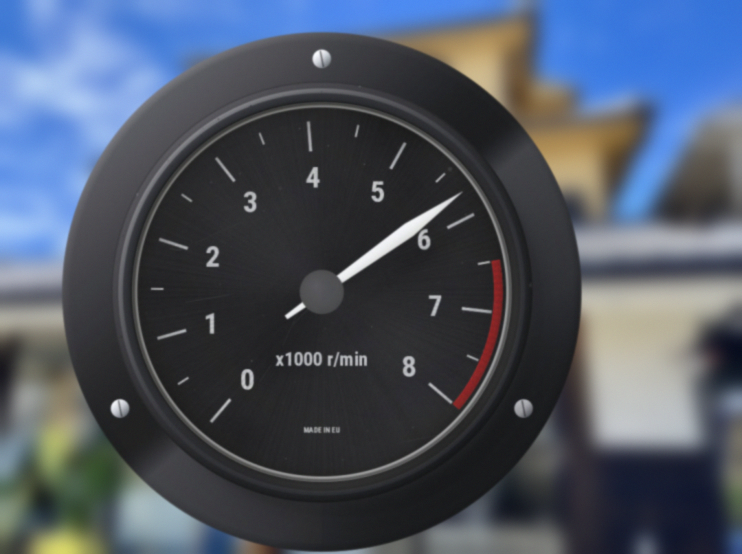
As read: 5750 rpm
